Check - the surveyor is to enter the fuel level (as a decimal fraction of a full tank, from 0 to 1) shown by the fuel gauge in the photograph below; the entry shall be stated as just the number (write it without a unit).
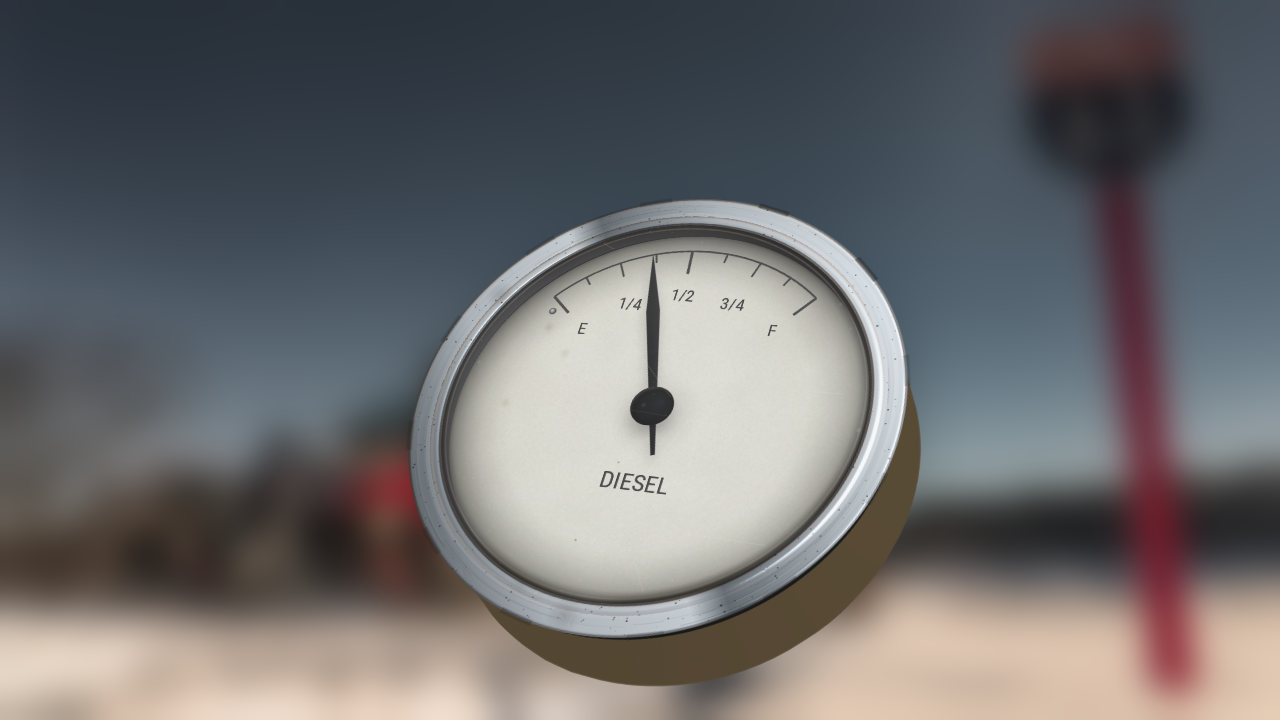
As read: 0.375
